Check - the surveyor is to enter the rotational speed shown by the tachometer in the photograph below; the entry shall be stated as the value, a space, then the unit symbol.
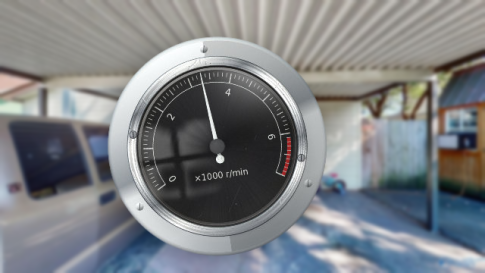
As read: 3300 rpm
